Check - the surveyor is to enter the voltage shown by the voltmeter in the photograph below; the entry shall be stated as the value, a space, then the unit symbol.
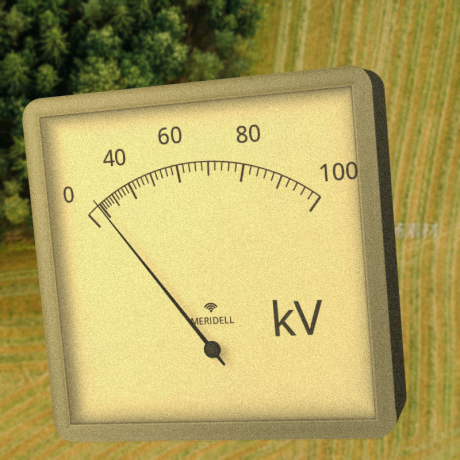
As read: 20 kV
